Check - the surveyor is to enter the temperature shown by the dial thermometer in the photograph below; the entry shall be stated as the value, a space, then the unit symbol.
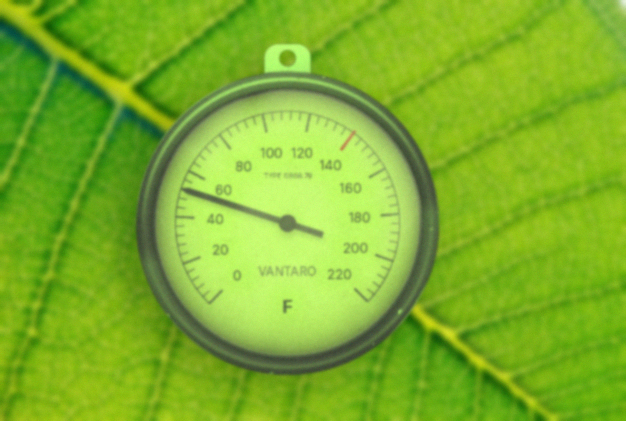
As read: 52 °F
